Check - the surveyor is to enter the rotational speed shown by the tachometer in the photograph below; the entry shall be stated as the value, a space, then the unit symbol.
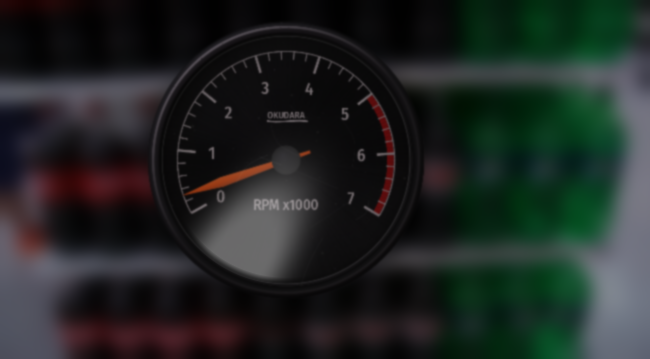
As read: 300 rpm
